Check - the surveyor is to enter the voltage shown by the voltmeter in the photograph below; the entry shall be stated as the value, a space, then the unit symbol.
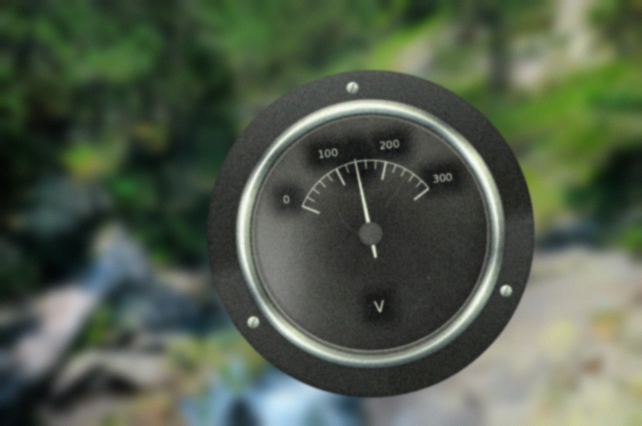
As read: 140 V
